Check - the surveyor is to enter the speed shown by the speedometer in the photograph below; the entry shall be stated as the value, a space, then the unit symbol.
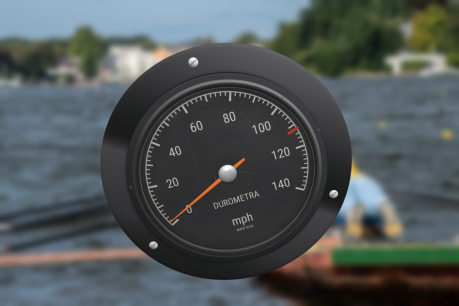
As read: 2 mph
